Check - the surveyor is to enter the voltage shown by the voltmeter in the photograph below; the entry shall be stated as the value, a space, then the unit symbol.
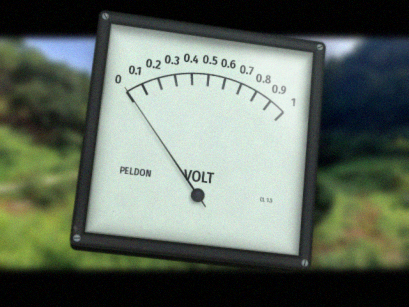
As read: 0 V
